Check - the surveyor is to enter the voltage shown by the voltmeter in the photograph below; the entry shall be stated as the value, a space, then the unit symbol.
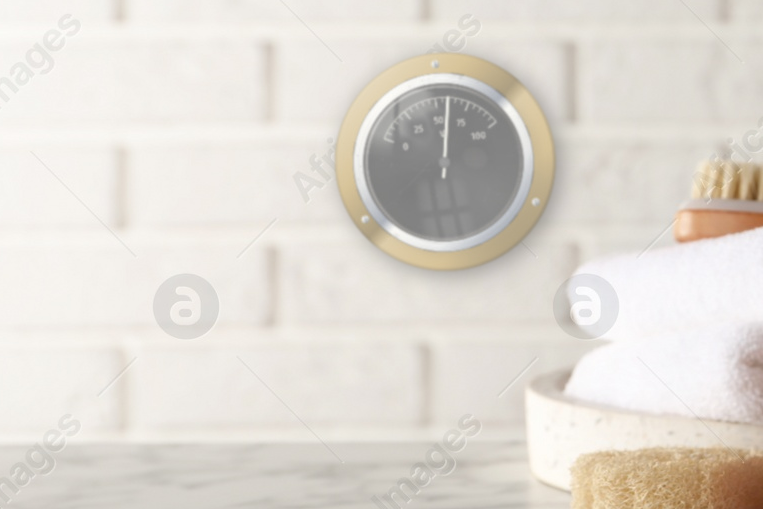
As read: 60 V
